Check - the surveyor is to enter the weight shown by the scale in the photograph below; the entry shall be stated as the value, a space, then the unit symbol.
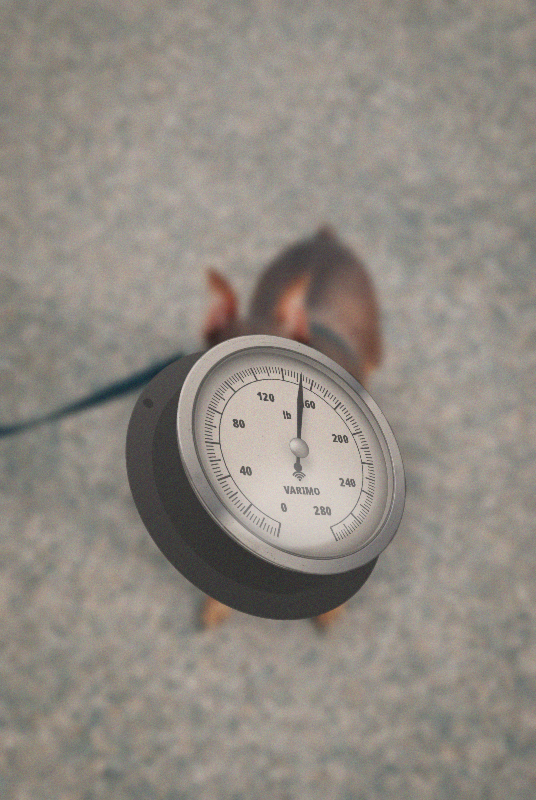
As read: 150 lb
